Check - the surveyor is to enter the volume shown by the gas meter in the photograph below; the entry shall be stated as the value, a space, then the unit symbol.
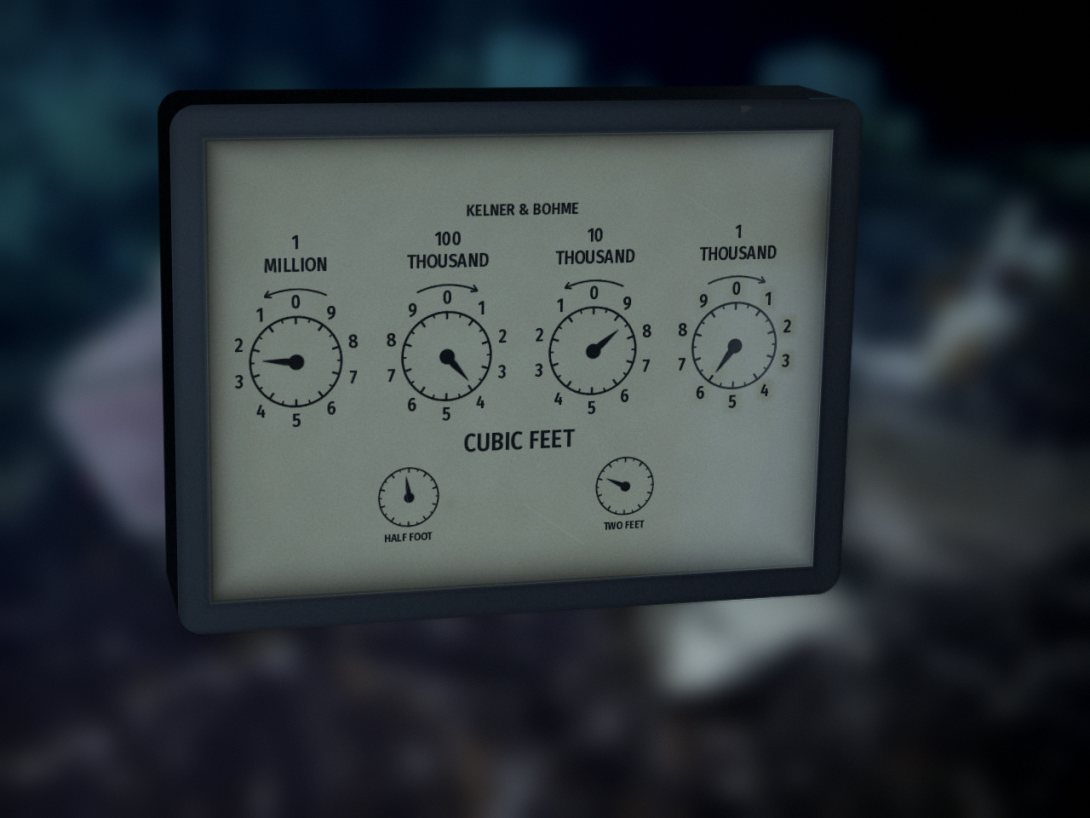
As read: 238600 ft³
